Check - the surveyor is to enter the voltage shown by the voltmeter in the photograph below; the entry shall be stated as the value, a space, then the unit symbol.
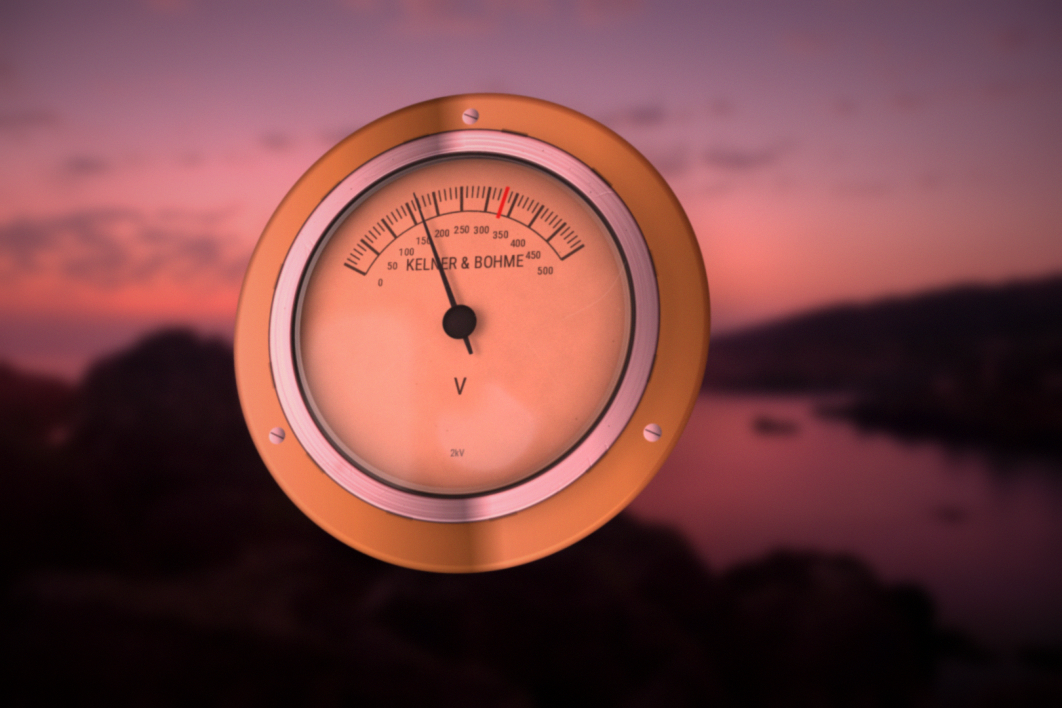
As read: 170 V
